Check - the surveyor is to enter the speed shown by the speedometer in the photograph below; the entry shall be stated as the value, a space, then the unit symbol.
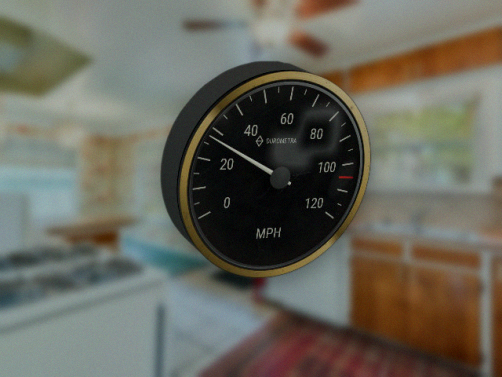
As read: 27.5 mph
